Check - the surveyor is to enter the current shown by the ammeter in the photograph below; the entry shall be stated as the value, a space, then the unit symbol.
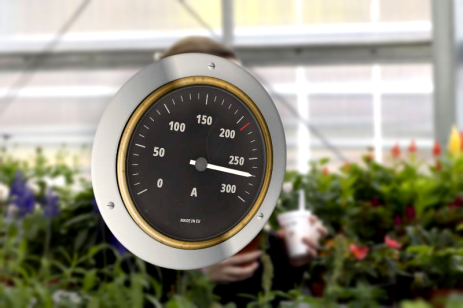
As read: 270 A
